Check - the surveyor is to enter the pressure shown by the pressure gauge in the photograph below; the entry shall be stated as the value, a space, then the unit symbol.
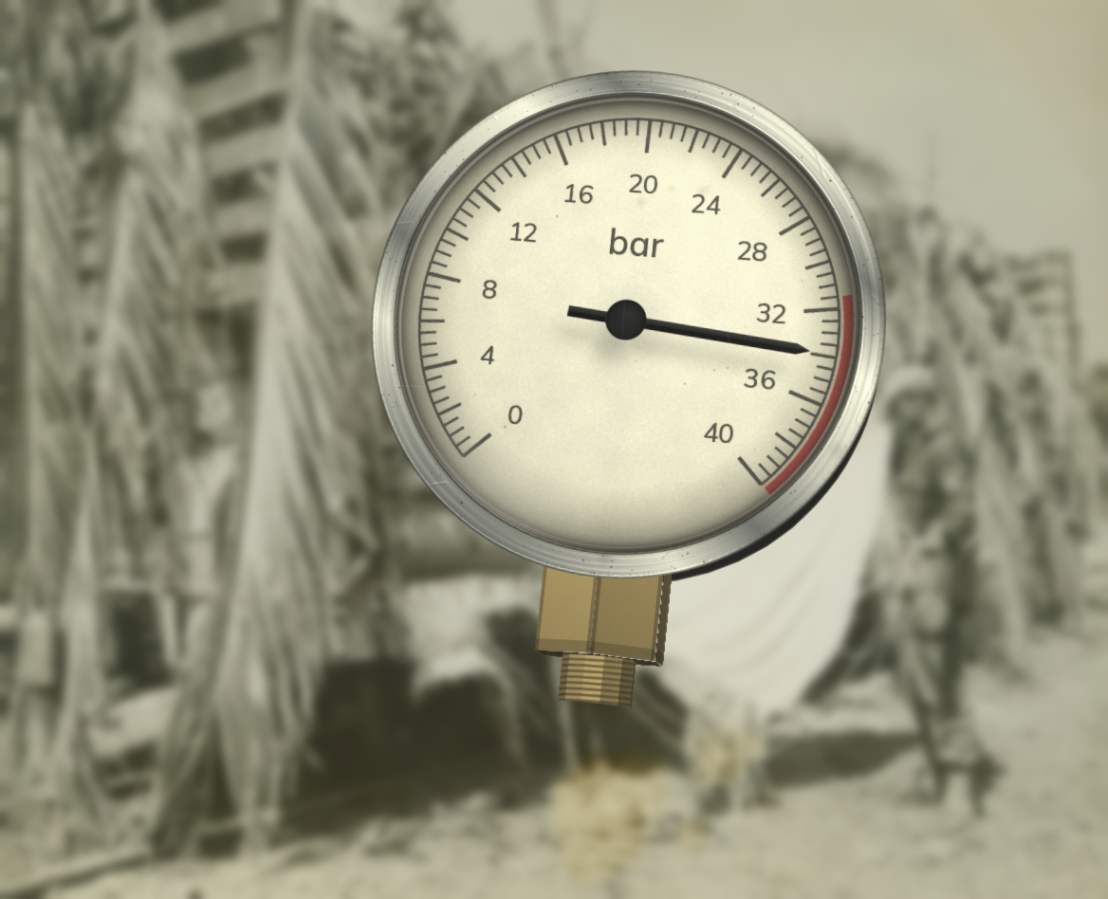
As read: 34 bar
